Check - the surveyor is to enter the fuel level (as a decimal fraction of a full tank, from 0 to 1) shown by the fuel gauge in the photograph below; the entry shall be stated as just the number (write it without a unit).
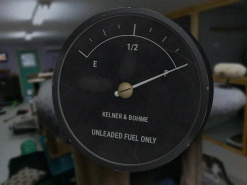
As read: 1
